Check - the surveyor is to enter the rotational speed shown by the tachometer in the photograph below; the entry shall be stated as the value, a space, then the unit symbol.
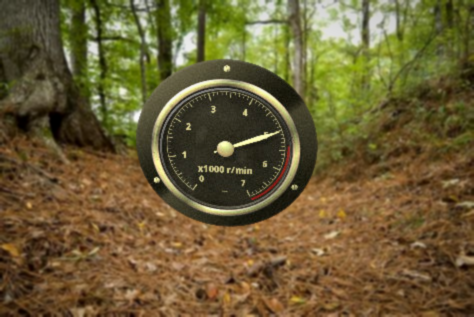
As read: 5000 rpm
